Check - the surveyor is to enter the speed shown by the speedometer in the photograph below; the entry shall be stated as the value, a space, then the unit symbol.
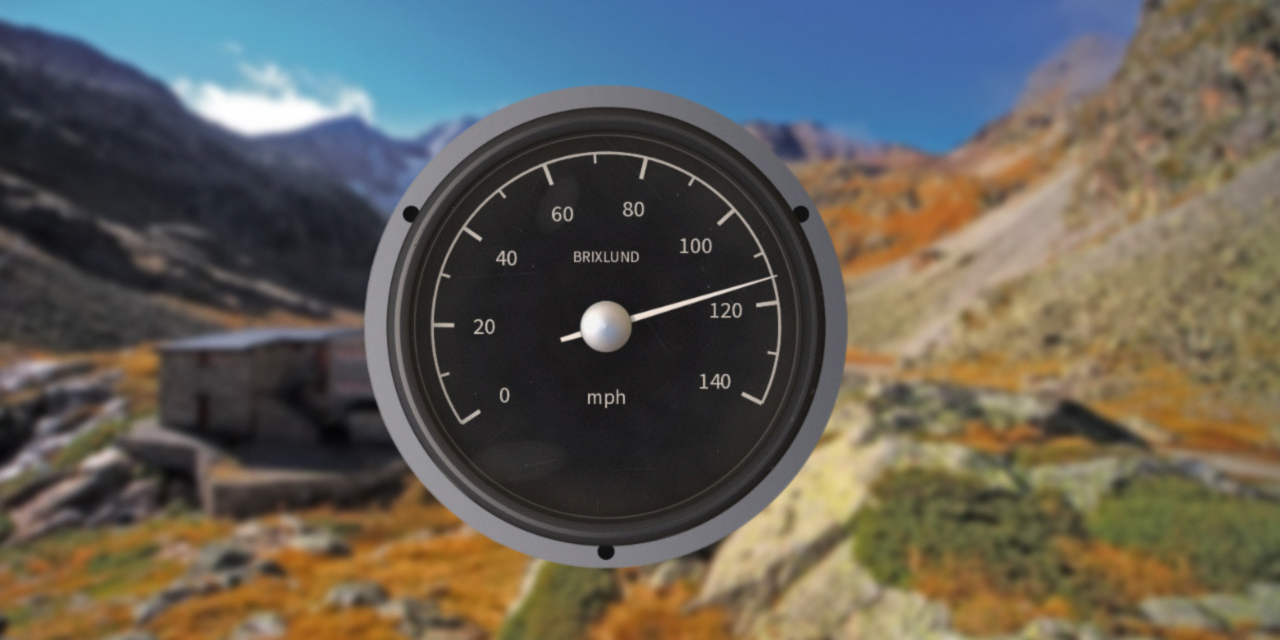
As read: 115 mph
